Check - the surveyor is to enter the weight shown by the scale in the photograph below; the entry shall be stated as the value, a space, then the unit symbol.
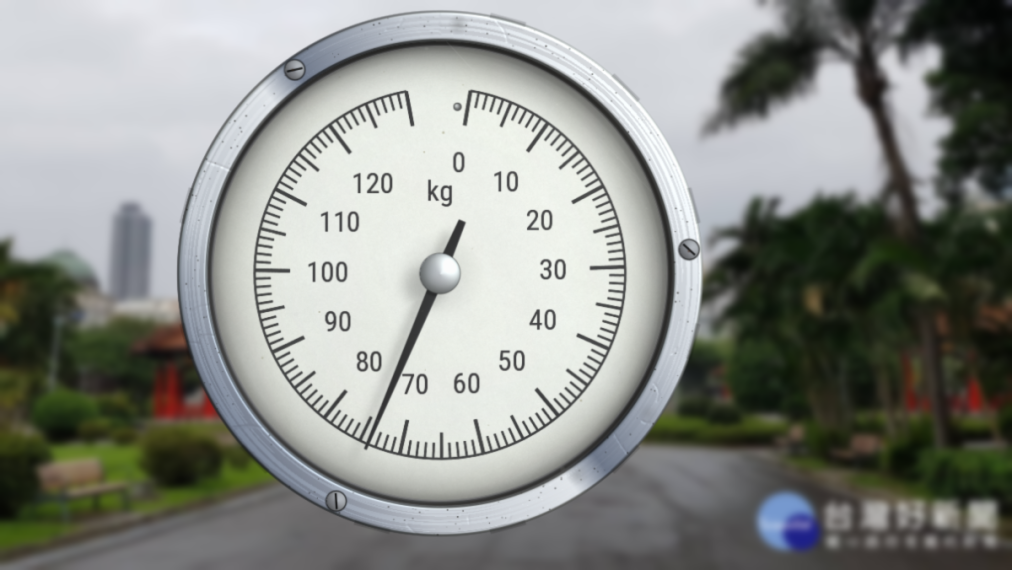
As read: 74 kg
